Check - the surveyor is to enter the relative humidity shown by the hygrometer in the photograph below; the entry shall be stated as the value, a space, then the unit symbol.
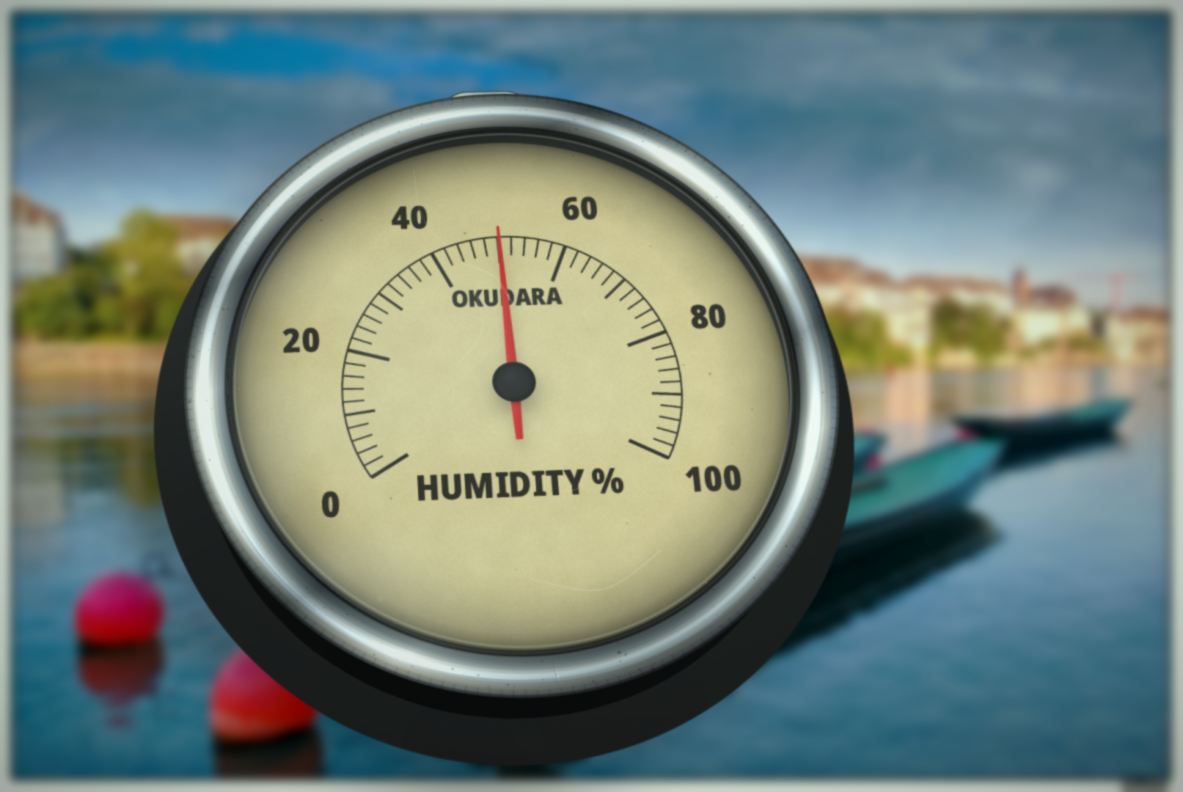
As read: 50 %
